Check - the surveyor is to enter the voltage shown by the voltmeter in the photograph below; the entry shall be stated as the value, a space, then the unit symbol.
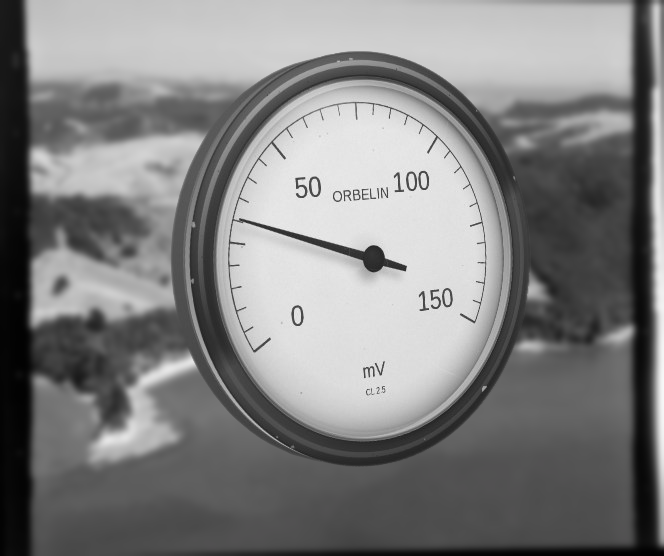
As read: 30 mV
